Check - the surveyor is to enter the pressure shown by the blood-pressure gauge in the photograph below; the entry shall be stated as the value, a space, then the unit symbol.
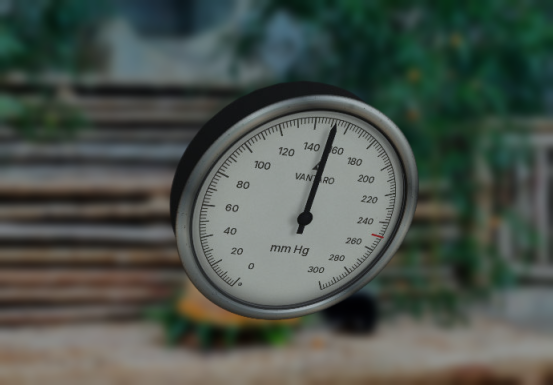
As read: 150 mmHg
